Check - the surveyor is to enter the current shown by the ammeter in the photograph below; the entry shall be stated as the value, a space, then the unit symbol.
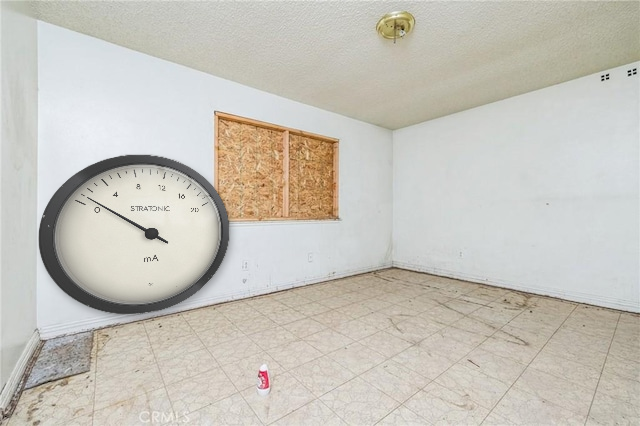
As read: 1 mA
